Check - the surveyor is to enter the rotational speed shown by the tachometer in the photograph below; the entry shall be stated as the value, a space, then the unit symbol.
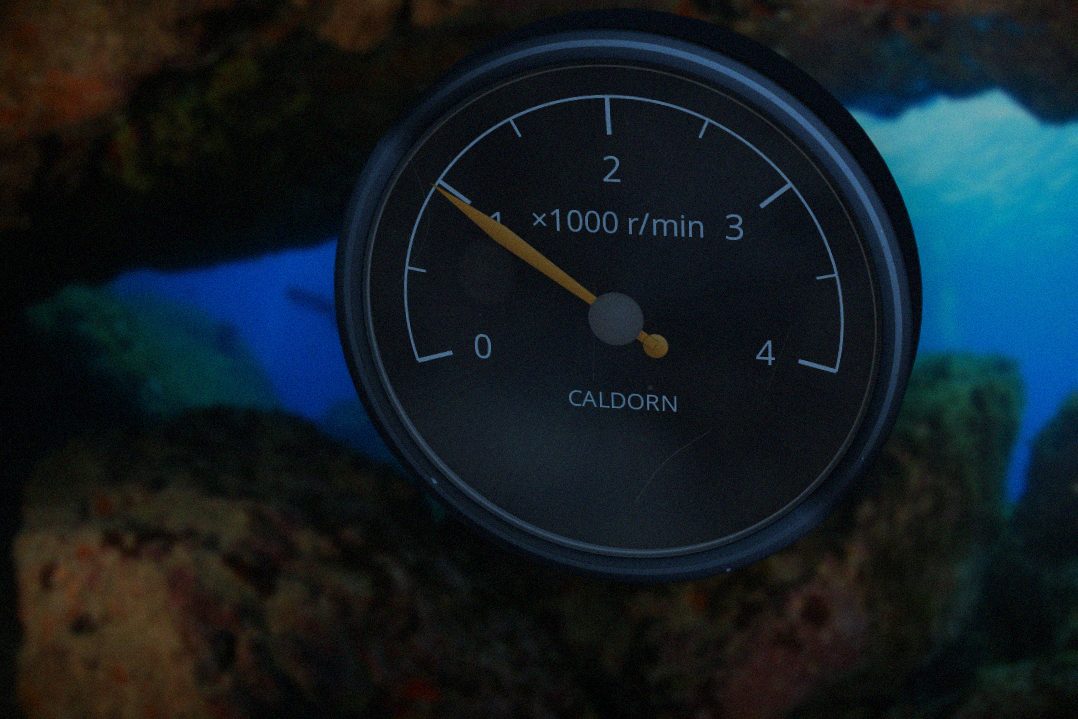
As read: 1000 rpm
